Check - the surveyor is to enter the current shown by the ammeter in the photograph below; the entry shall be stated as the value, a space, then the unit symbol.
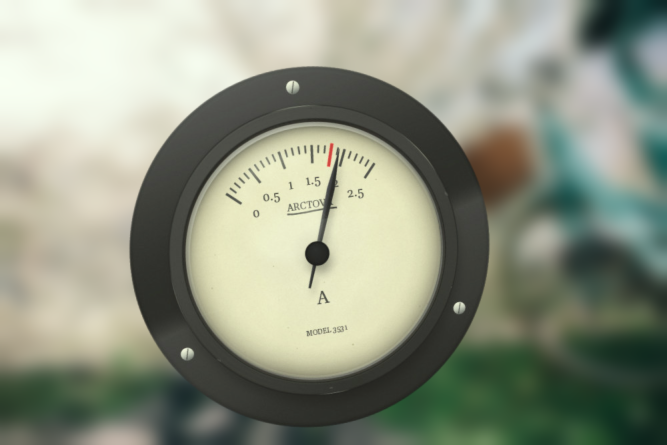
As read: 1.9 A
